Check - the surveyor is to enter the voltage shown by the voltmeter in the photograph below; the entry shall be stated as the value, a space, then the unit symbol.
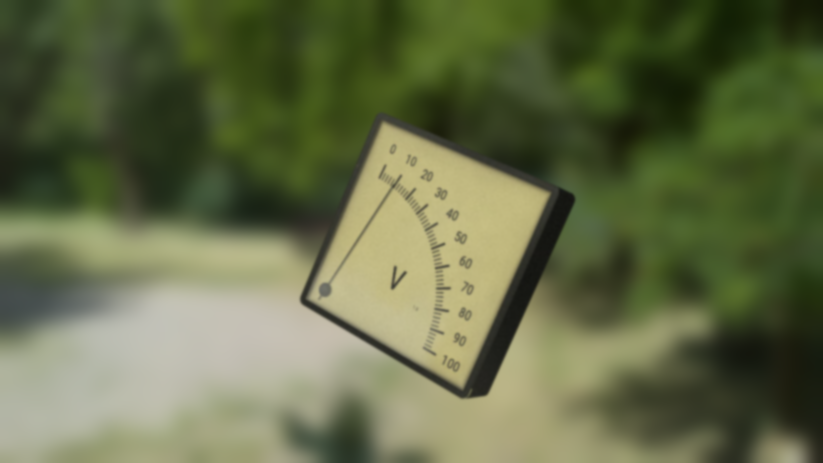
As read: 10 V
